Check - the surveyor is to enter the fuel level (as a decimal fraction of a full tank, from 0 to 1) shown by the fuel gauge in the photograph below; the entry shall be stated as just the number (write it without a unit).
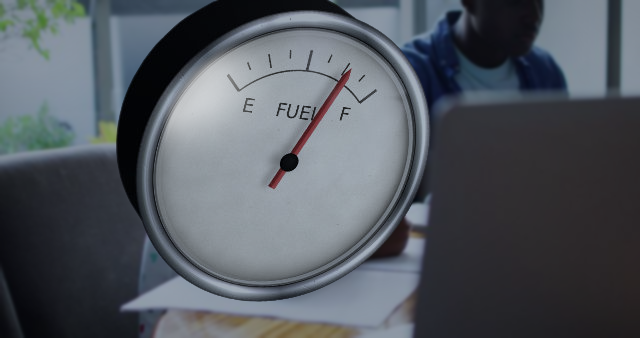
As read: 0.75
